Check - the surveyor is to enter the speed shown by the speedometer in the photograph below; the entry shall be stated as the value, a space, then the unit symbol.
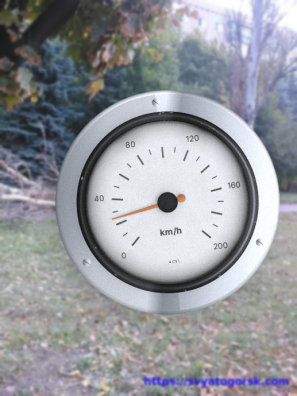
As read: 25 km/h
